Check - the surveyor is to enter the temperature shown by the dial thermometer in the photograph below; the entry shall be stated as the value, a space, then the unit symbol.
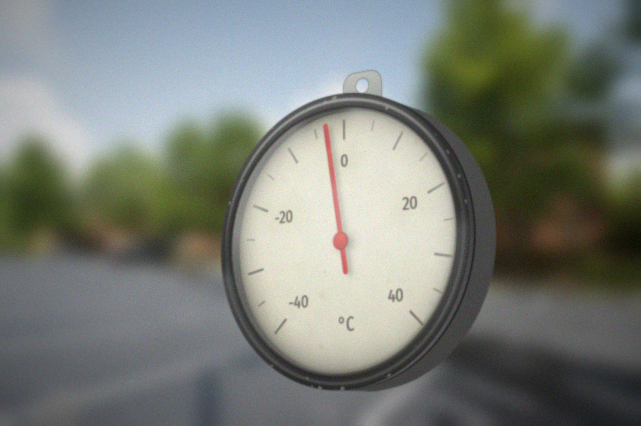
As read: -2.5 °C
